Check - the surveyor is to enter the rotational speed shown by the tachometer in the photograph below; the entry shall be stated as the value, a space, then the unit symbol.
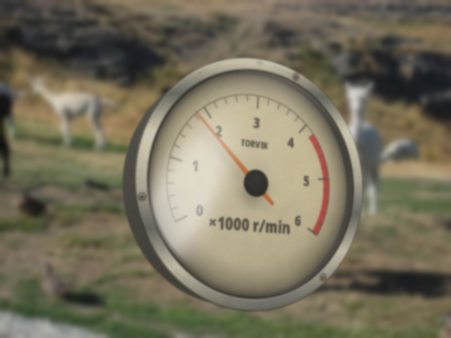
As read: 1800 rpm
